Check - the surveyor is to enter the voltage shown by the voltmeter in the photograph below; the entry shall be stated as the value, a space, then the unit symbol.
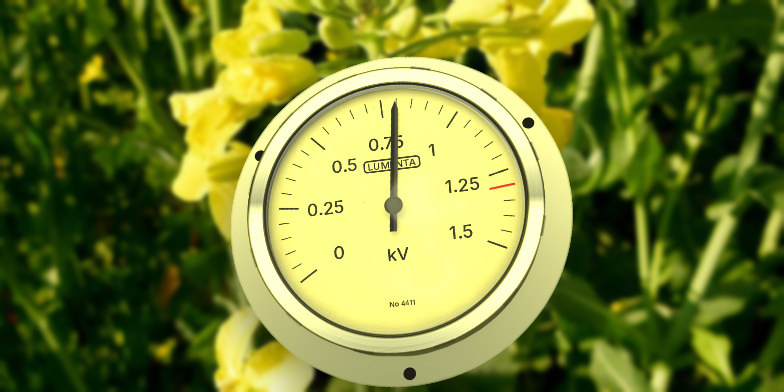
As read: 0.8 kV
